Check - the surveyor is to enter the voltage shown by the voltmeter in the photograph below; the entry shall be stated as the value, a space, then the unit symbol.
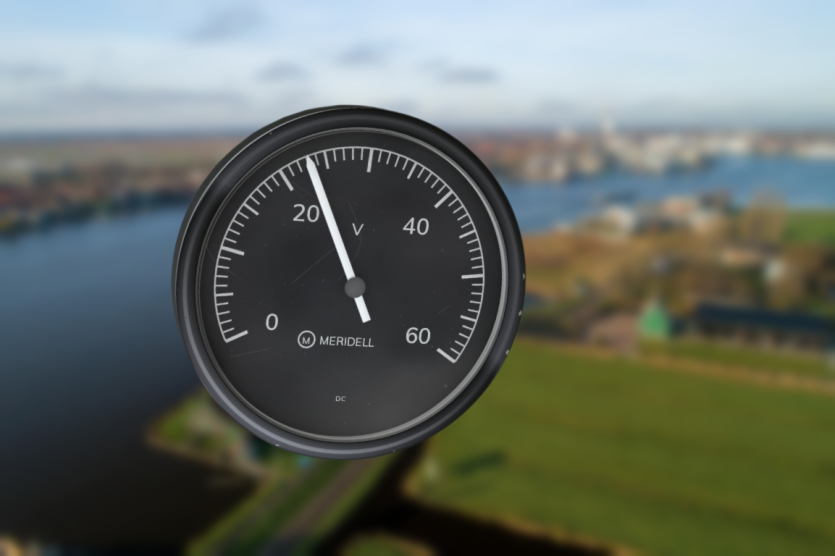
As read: 23 V
